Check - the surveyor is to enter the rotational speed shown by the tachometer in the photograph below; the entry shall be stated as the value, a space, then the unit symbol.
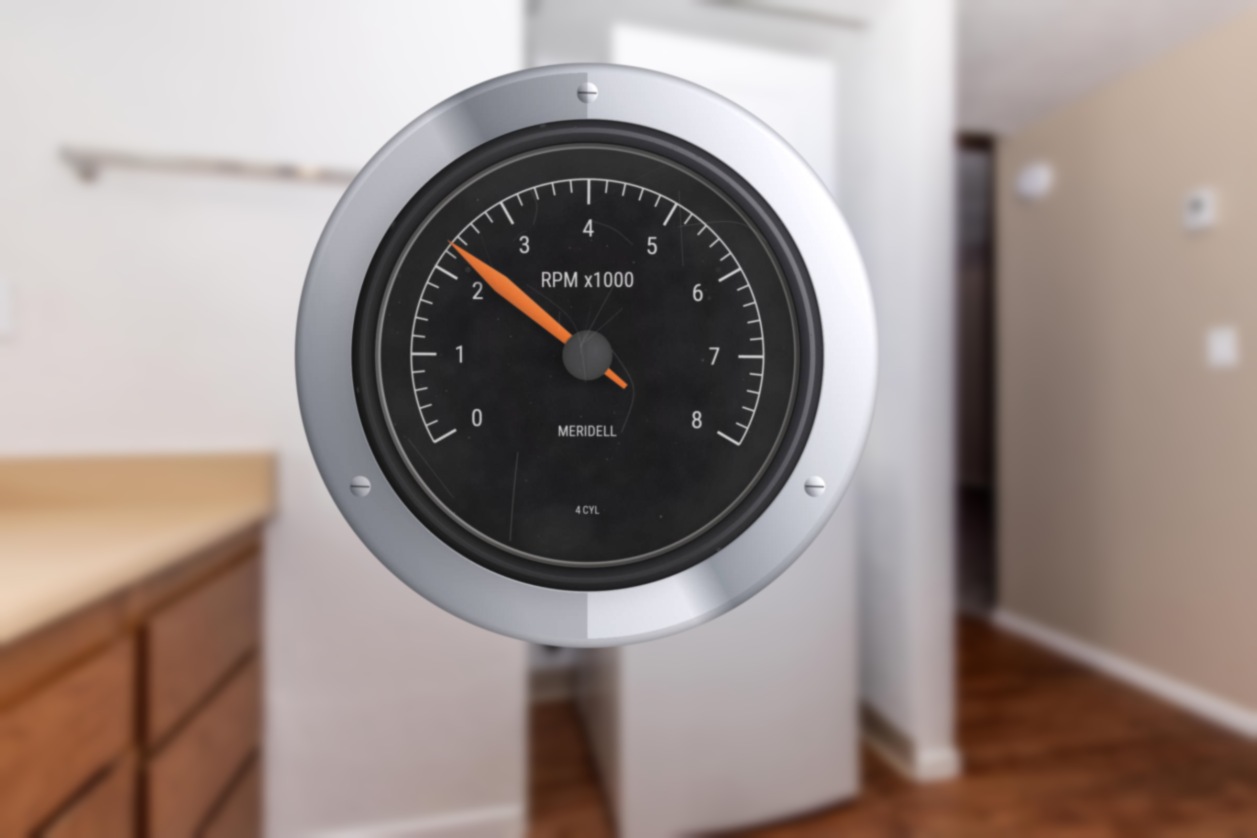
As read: 2300 rpm
